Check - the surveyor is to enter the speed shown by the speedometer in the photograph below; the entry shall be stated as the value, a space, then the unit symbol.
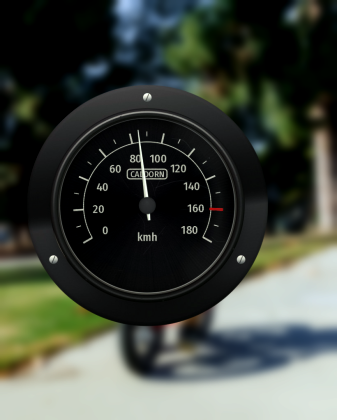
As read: 85 km/h
